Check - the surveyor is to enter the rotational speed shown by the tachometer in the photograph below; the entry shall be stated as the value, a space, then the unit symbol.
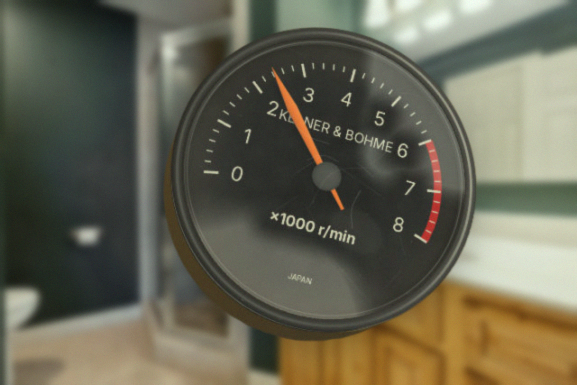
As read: 2400 rpm
